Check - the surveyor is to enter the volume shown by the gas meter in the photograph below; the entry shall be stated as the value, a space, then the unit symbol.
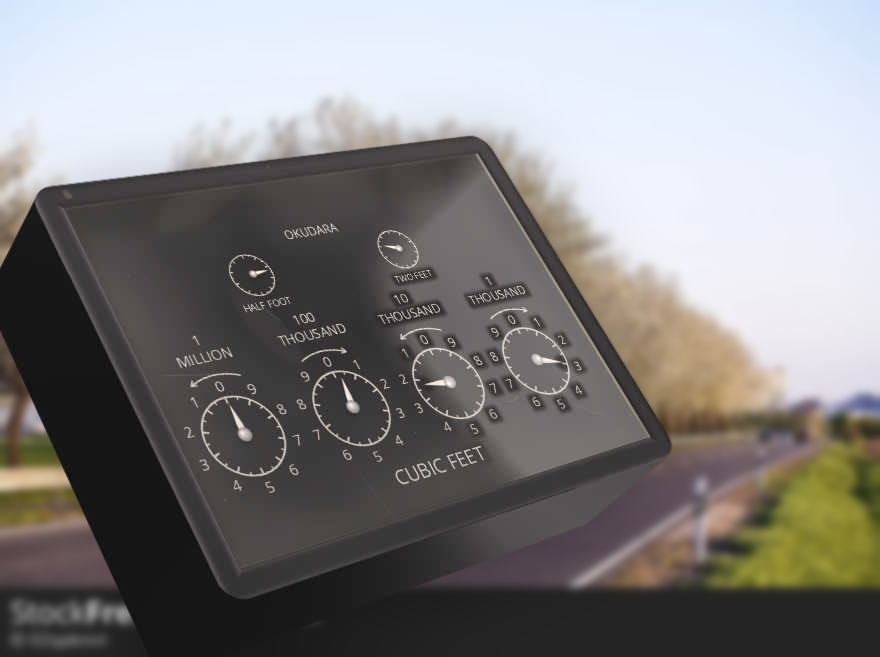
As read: 2300 ft³
